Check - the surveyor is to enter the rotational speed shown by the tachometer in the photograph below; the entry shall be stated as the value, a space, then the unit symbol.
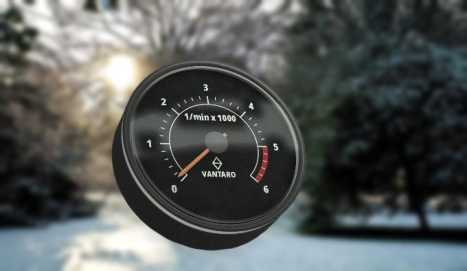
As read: 100 rpm
